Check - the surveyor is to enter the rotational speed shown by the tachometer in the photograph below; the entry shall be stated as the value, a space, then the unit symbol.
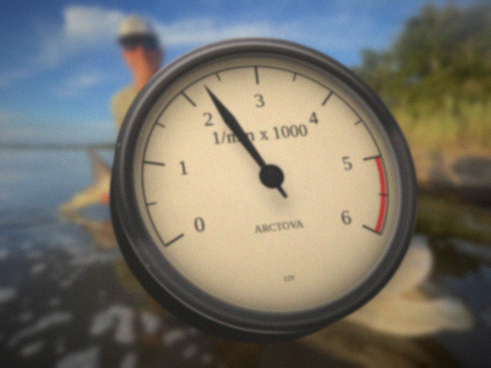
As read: 2250 rpm
